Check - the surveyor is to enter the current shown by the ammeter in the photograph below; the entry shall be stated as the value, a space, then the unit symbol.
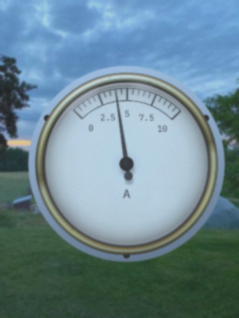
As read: 4 A
